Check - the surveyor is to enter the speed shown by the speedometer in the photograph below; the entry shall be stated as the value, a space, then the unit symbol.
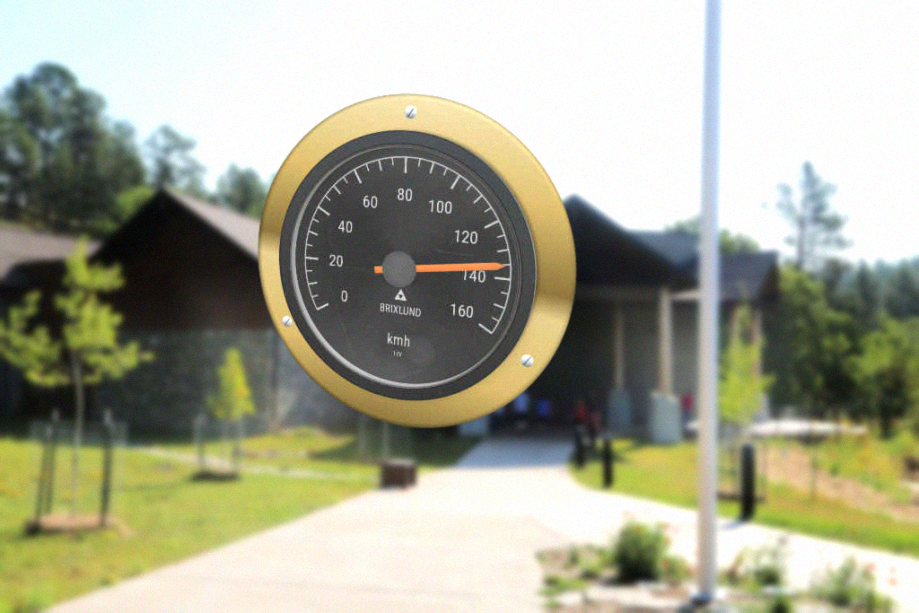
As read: 135 km/h
